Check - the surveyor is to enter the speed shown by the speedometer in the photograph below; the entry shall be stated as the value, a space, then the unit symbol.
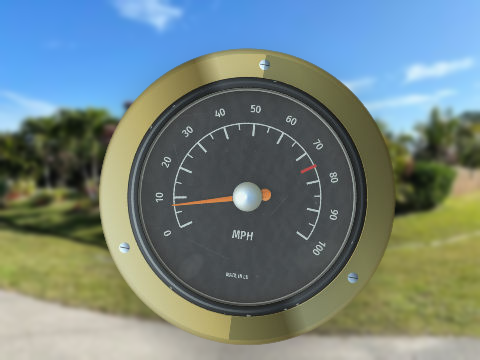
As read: 7.5 mph
